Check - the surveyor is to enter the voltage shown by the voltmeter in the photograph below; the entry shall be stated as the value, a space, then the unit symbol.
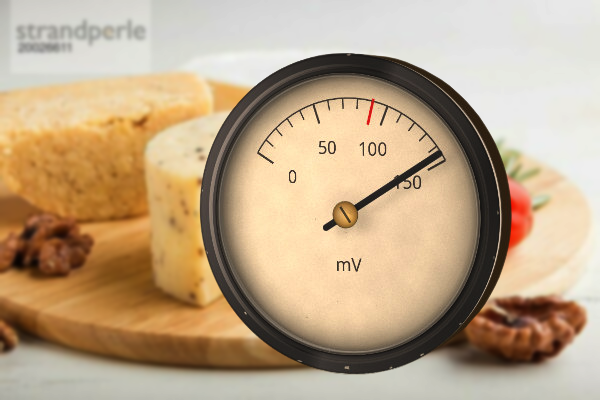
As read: 145 mV
